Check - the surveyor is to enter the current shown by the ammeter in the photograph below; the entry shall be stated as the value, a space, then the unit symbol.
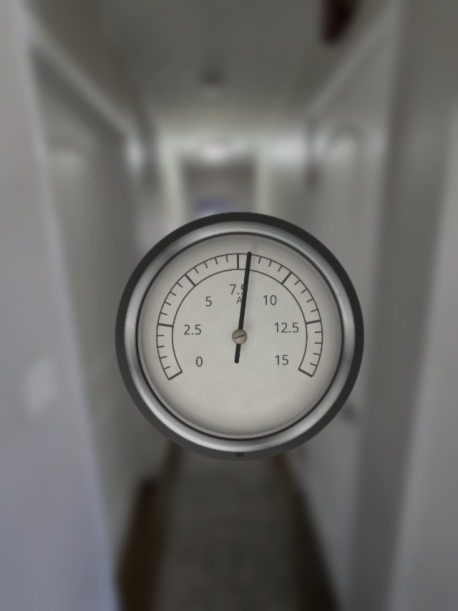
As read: 8 A
